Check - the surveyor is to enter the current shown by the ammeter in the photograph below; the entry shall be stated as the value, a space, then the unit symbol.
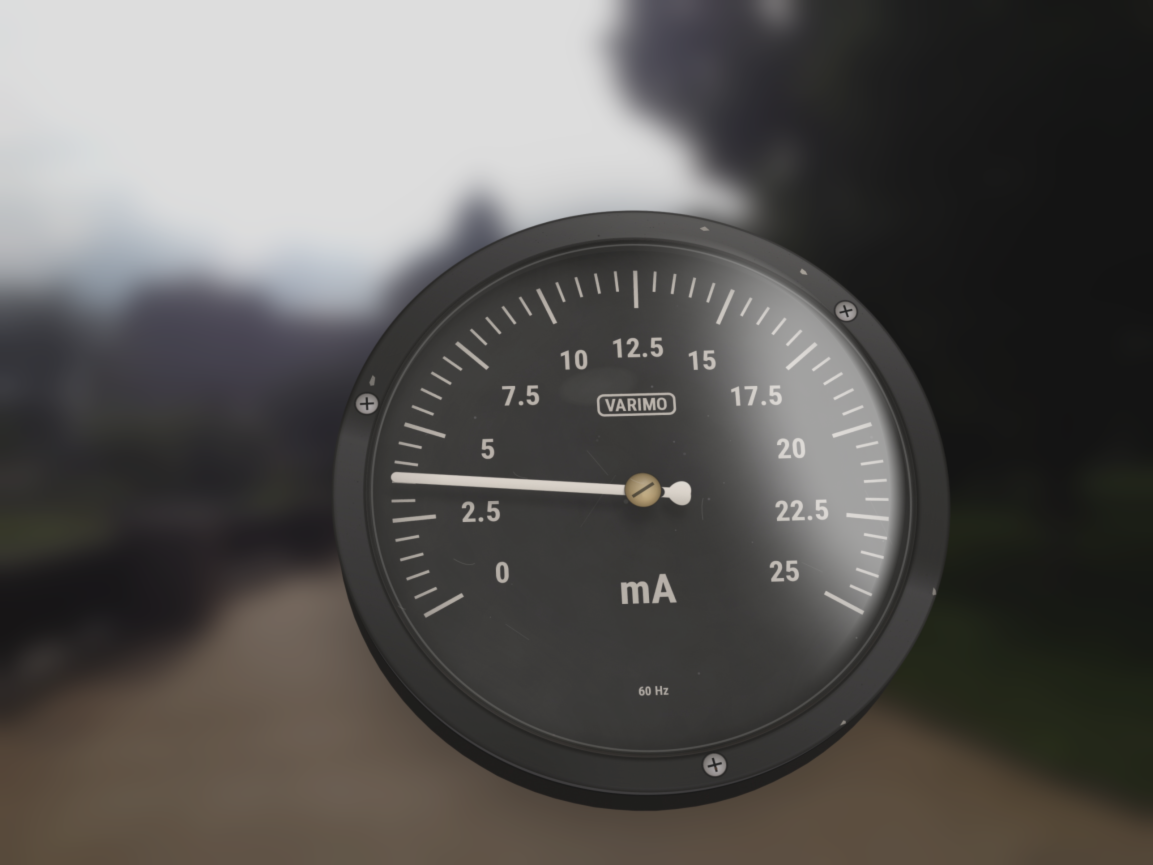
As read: 3.5 mA
